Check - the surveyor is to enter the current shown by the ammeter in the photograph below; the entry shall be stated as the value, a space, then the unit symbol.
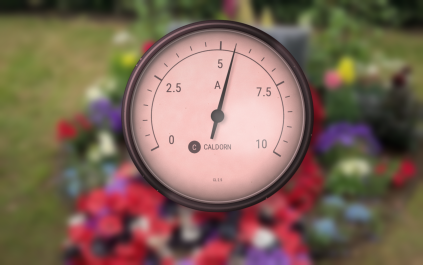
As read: 5.5 A
